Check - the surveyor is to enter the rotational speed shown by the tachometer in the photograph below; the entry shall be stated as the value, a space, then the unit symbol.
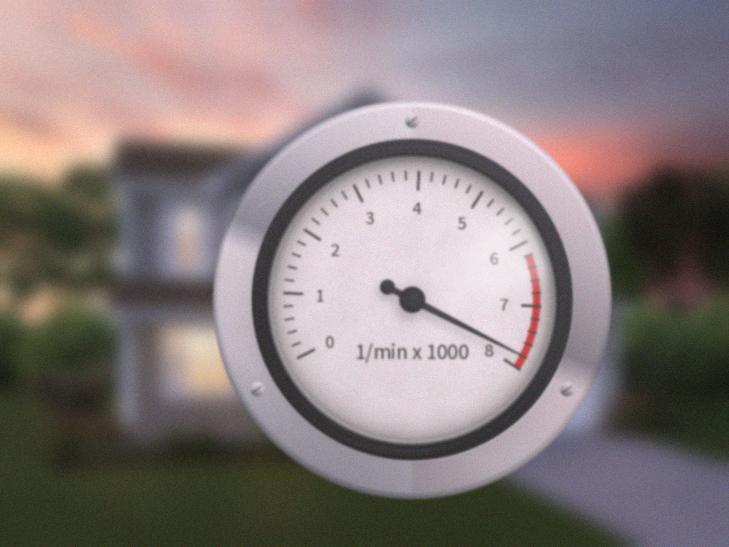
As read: 7800 rpm
